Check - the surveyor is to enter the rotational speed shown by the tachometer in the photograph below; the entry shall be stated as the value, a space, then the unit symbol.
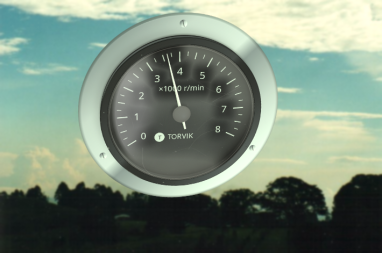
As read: 3625 rpm
